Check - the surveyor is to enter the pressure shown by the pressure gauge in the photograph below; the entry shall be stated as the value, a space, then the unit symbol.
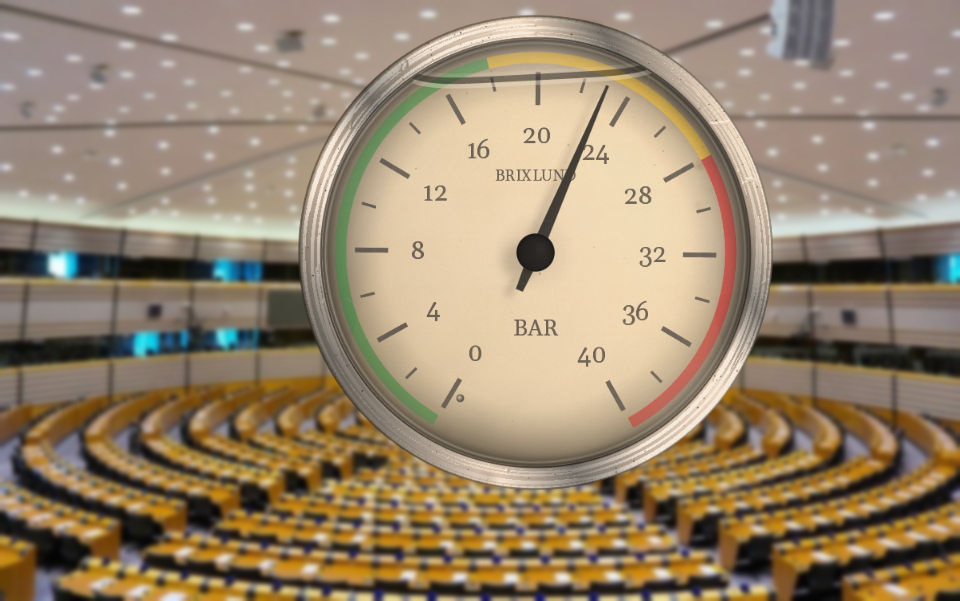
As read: 23 bar
